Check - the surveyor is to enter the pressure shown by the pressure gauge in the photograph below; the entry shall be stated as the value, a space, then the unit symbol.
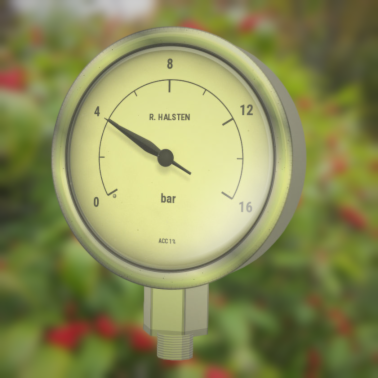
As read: 4 bar
